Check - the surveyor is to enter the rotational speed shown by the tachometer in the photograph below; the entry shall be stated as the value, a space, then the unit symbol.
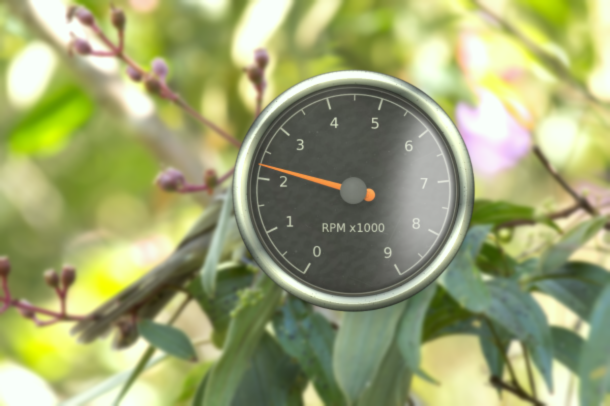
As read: 2250 rpm
